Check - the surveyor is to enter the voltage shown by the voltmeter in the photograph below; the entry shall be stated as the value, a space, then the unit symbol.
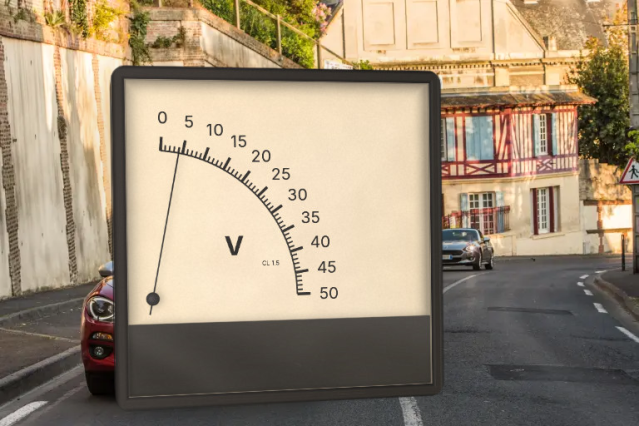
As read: 4 V
